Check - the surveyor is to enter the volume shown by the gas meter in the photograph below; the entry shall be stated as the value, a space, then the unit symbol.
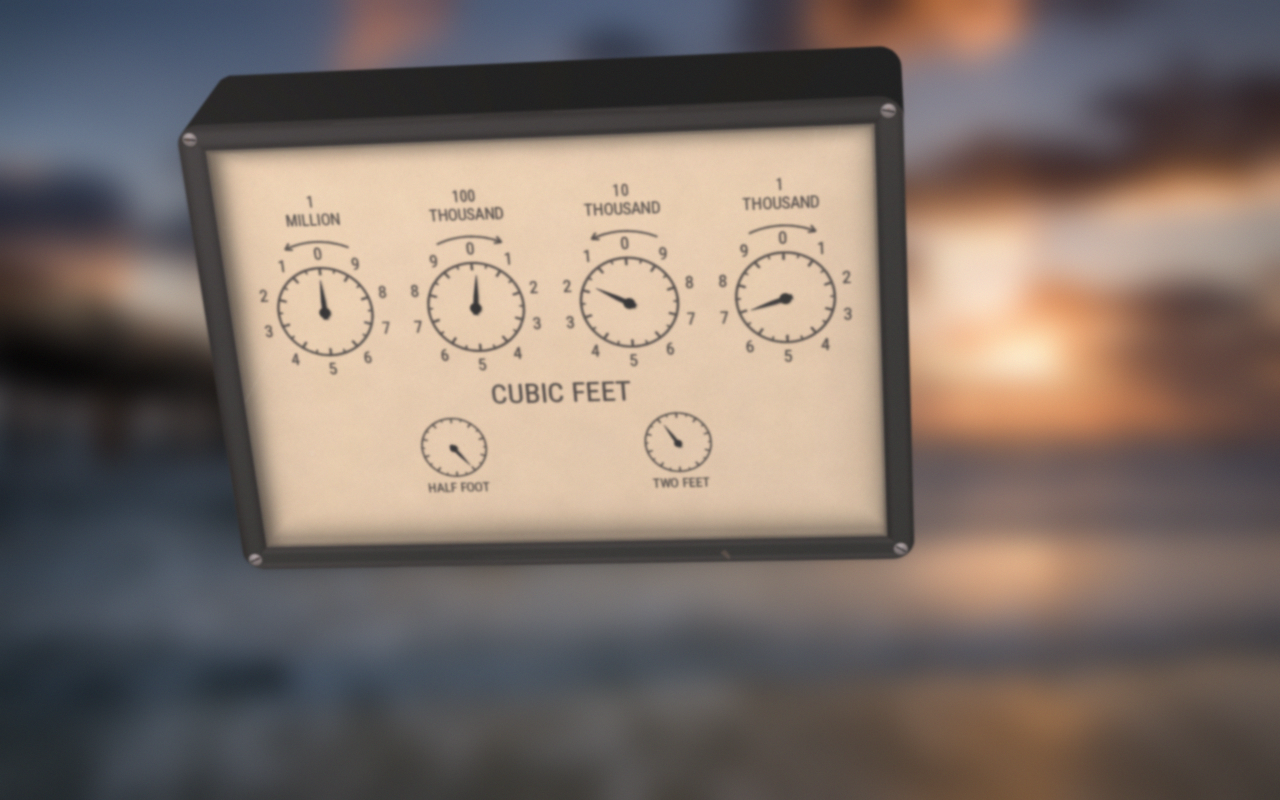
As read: 1700 ft³
